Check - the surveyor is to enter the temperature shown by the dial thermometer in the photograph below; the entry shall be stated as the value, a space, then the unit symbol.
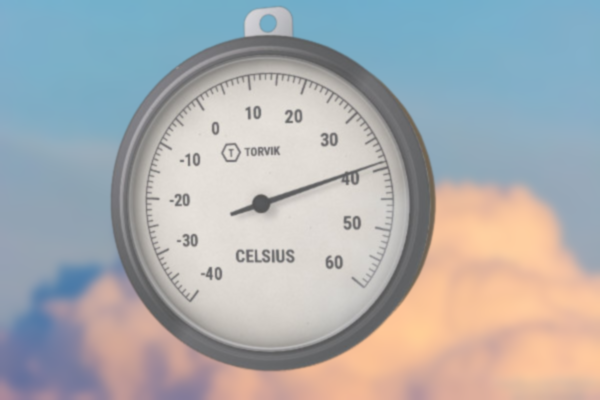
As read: 39 °C
